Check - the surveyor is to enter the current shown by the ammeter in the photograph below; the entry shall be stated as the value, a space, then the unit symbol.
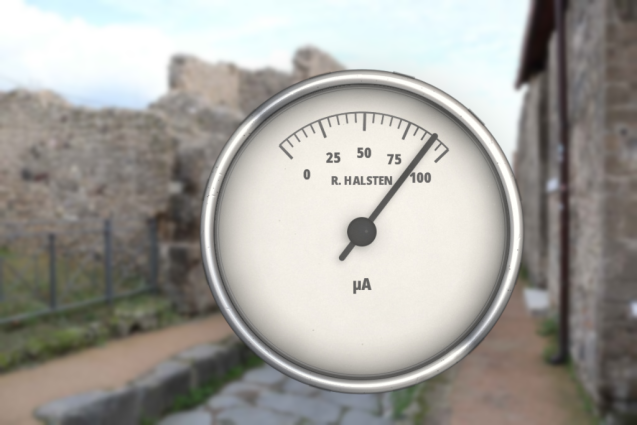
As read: 90 µA
